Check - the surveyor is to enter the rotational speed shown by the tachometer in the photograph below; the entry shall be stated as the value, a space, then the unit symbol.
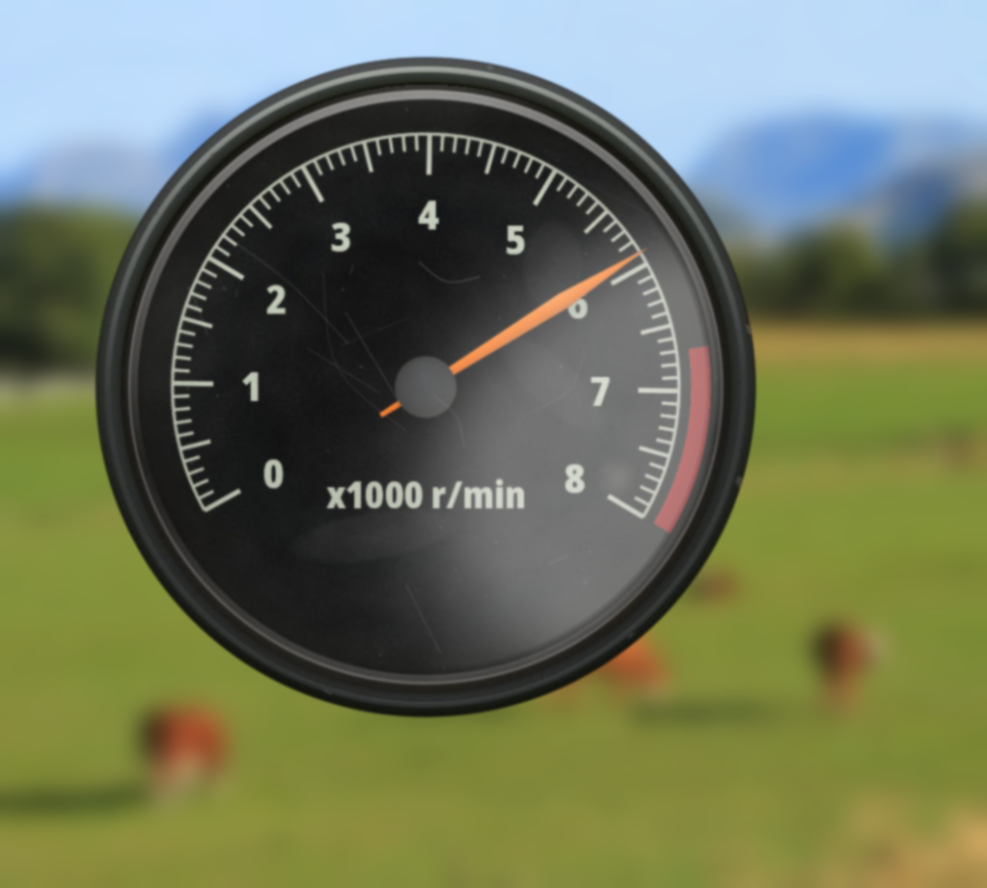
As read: 5900 rpm
